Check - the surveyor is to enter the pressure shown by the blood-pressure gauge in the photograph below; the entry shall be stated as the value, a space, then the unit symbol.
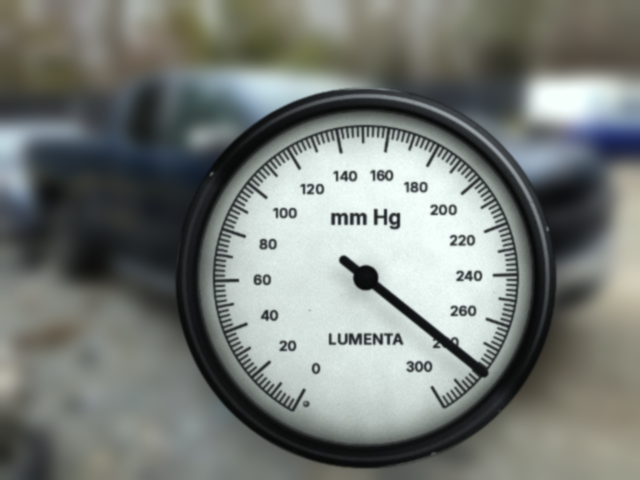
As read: 280 mmHg
